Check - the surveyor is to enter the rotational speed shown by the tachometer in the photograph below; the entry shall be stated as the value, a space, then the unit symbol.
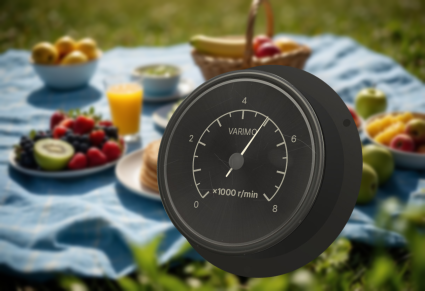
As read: 5000 rpm
